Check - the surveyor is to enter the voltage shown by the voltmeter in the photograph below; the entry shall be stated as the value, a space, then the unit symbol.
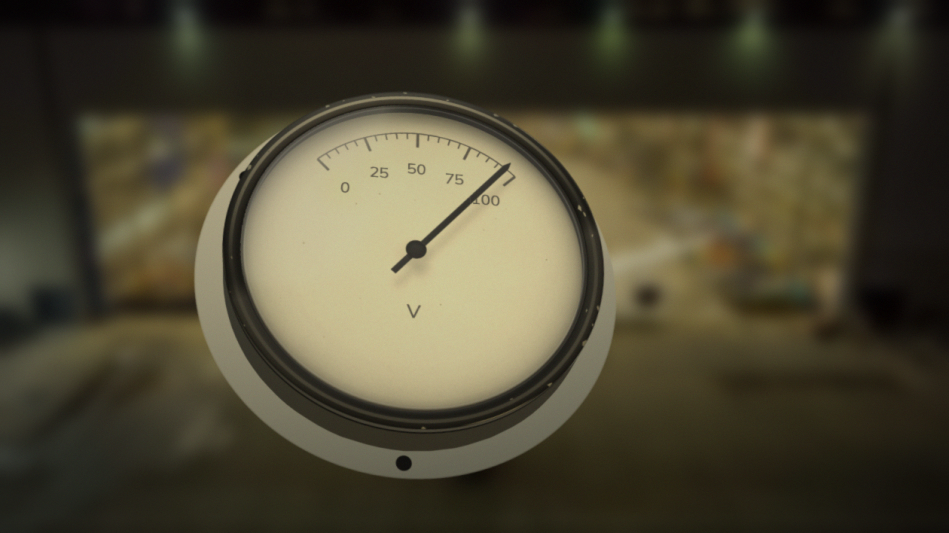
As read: 95 V
